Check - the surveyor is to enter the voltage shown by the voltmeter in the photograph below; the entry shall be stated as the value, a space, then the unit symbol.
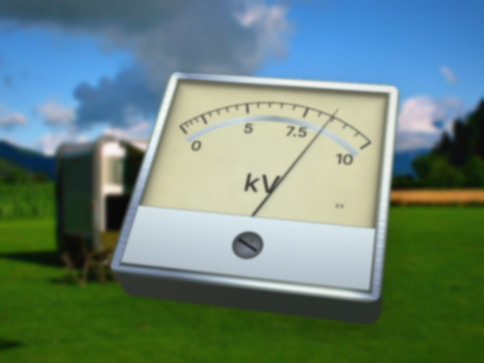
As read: 8.5 kV
